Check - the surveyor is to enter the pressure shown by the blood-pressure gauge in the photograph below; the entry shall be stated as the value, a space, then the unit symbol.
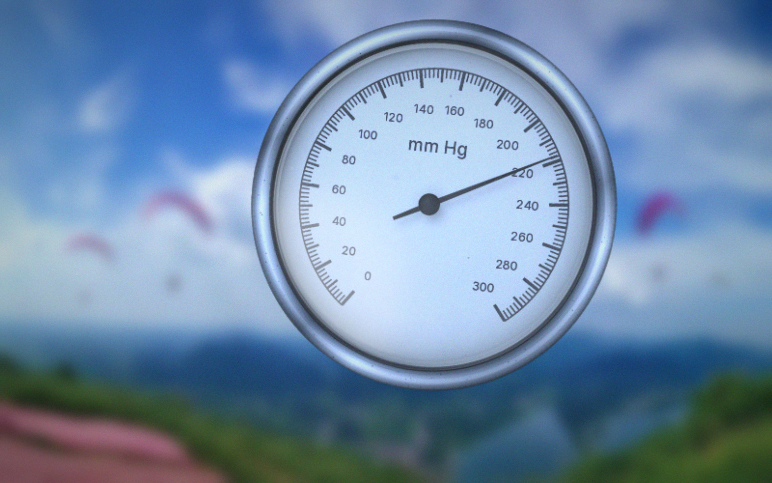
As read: 218 mmHg
